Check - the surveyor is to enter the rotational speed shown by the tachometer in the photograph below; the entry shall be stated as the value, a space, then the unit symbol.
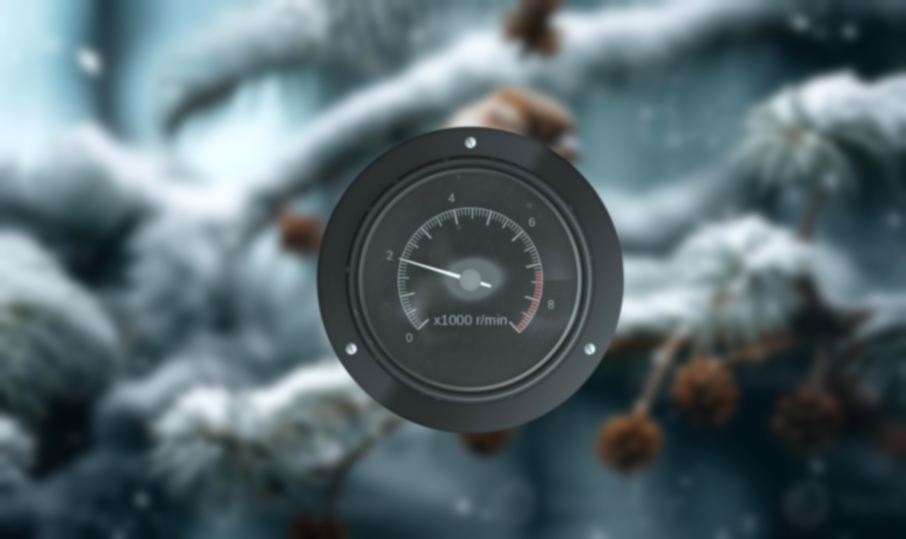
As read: 2000 rpm
